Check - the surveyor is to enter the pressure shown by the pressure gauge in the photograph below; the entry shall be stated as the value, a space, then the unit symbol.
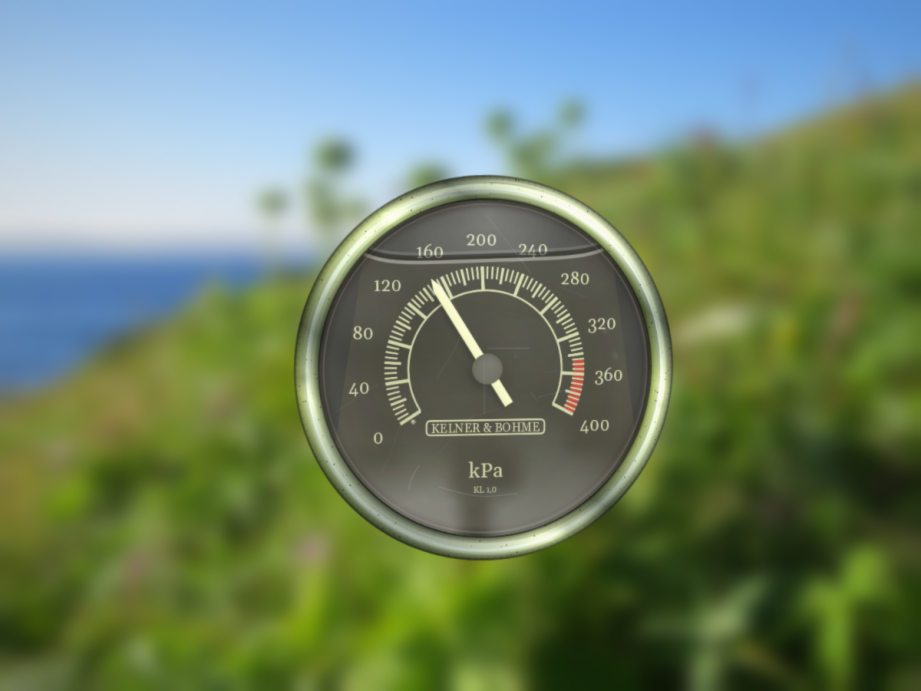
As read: 150 kPa
